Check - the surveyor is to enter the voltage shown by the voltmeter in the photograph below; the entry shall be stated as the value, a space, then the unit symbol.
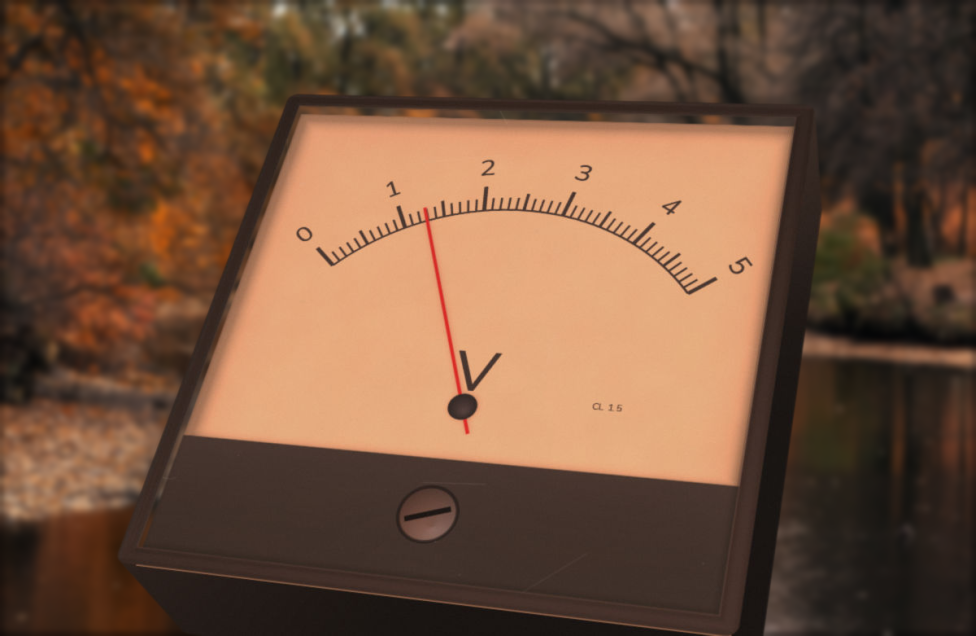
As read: 1.3 V
